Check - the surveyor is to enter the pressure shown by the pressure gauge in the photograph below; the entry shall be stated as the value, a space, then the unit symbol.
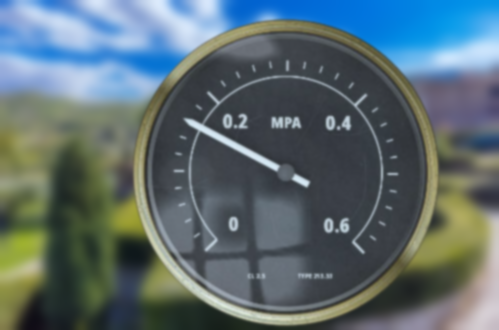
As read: 0.16 MPa
